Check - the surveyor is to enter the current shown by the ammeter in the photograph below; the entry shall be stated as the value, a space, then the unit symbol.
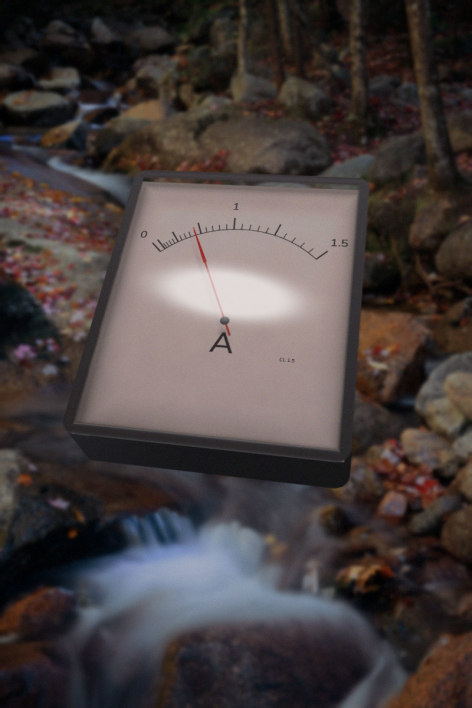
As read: 0.7 A
